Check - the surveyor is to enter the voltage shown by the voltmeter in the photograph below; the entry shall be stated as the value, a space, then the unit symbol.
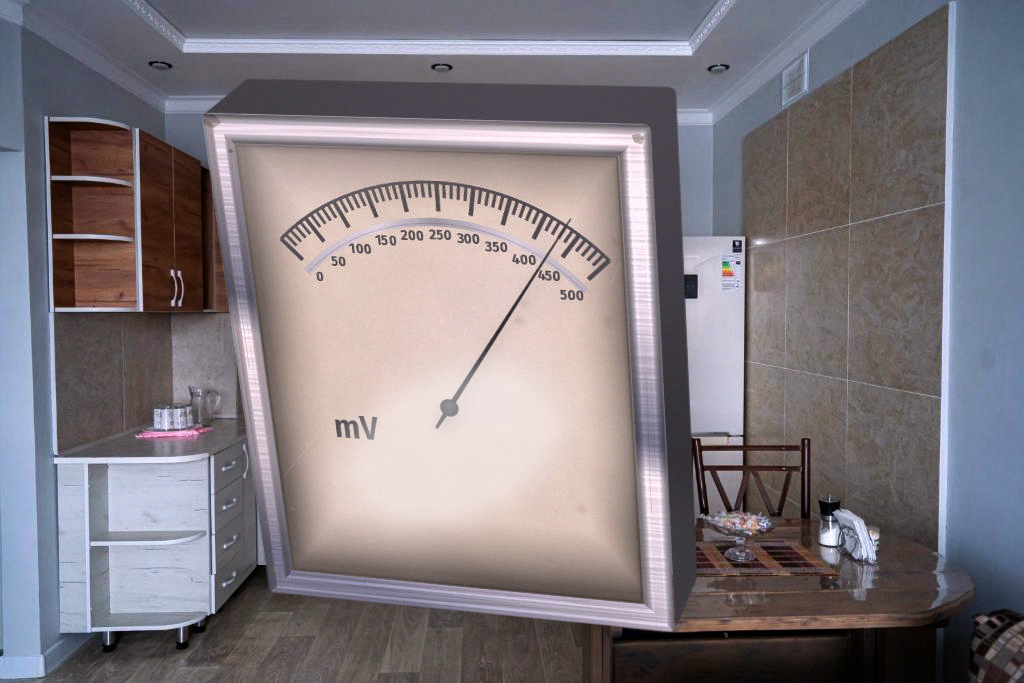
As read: 430 mV
